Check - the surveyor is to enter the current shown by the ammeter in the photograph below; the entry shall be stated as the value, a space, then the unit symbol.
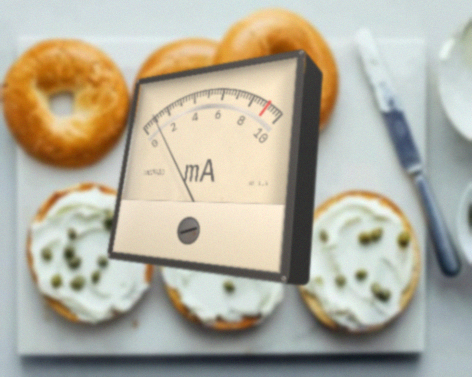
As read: 1 mA
